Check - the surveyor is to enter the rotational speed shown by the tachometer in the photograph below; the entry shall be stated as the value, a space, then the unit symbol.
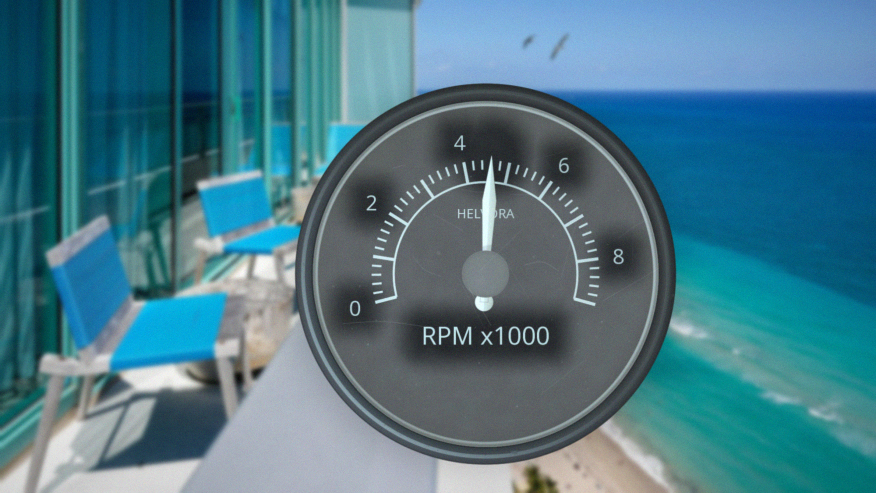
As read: 4600 rpm
